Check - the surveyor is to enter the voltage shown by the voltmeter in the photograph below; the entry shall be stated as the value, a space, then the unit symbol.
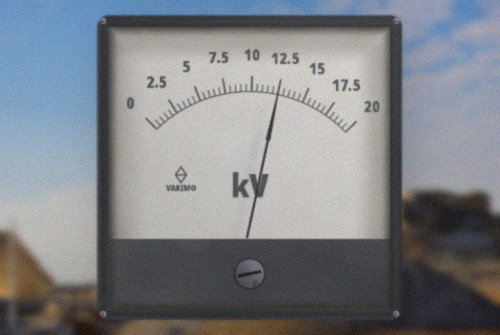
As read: 12.5 kV
